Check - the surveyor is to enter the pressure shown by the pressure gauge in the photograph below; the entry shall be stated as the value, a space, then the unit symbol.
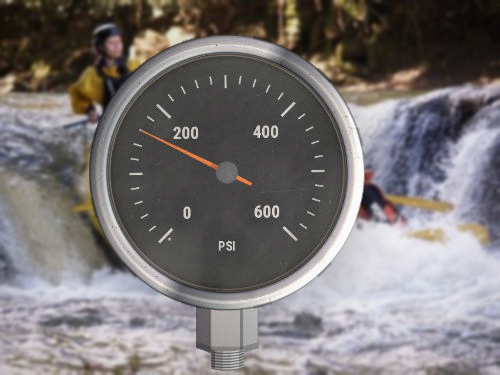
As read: 160 psi
